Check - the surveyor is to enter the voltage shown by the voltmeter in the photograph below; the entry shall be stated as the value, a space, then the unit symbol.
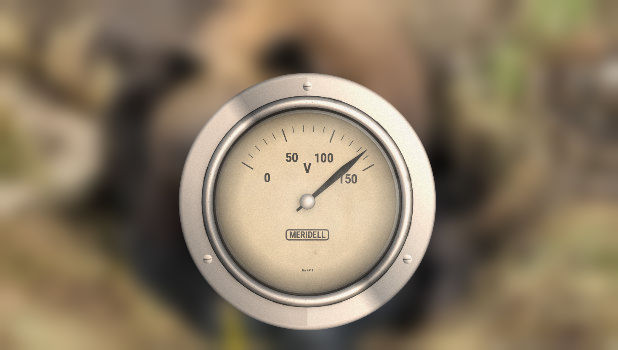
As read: 135 V
